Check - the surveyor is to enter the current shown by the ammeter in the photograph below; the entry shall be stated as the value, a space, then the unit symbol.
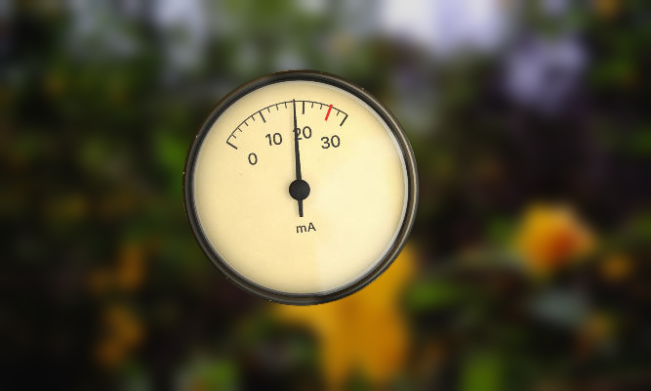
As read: 18 mA
